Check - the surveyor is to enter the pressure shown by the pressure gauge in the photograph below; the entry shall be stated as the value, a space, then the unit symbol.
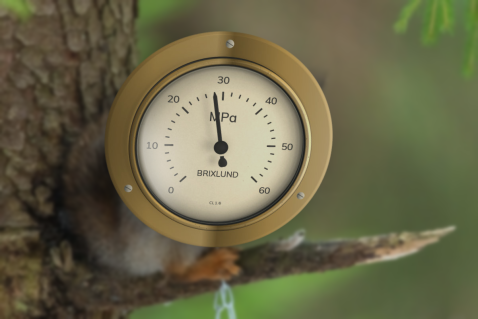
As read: 28 MPa
